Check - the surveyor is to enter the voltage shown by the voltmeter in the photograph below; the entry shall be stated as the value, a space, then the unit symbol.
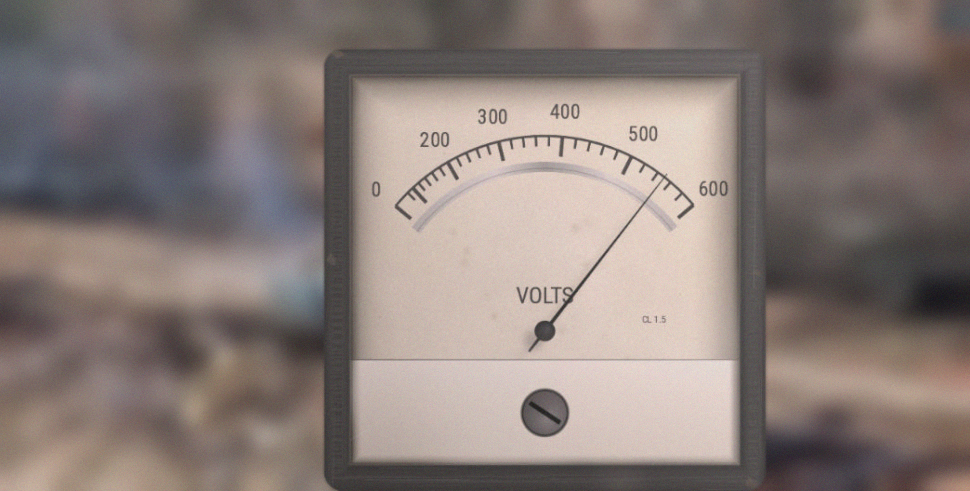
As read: 550 V
